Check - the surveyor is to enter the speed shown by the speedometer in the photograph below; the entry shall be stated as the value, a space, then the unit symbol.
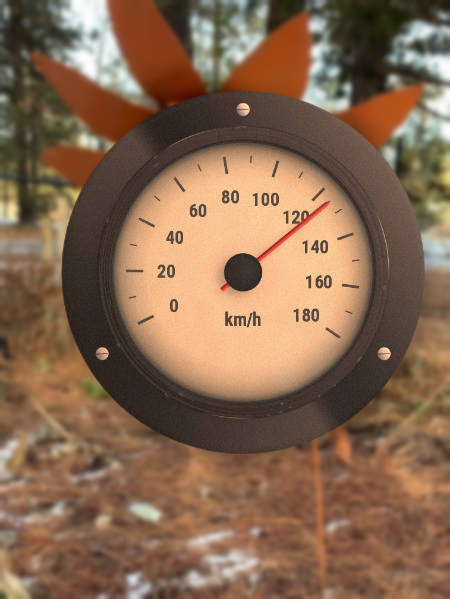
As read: 125 km/h
